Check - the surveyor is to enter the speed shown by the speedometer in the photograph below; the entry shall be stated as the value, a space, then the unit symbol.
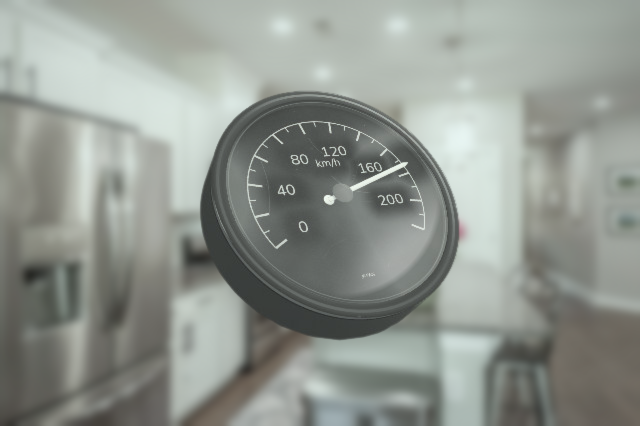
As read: 175 km/h
